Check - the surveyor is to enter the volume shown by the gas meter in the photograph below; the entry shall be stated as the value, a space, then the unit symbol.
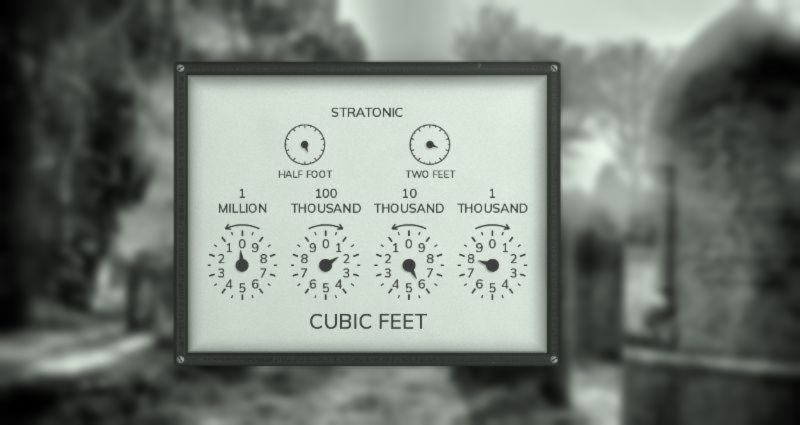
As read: 15800 ft³
